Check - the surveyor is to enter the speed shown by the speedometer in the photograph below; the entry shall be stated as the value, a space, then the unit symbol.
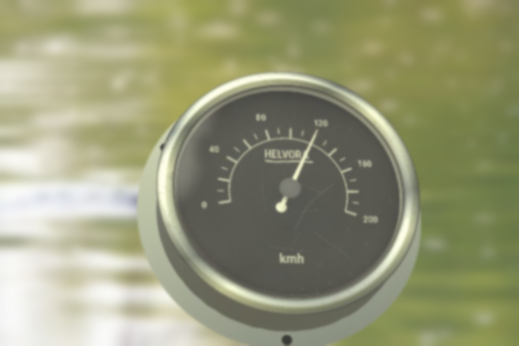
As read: 120 km/h
